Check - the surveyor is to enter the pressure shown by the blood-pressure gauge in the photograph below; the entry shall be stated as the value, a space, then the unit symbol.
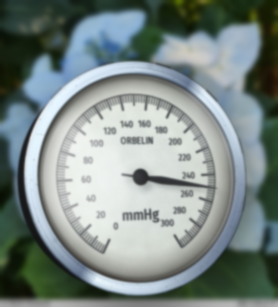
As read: 250 mmHg
